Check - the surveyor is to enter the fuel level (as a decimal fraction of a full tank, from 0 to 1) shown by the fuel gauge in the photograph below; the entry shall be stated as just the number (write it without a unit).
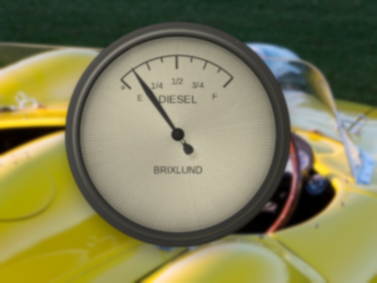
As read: 0.125
